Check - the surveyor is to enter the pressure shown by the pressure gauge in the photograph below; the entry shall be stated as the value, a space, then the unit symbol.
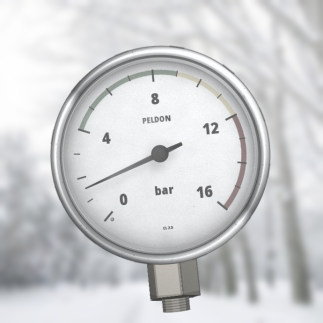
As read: 1.5 bar
